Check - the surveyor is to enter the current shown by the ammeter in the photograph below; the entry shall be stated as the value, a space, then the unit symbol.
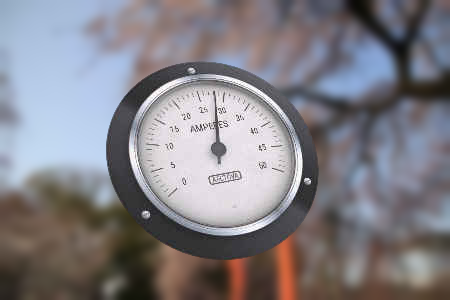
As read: 28 A
